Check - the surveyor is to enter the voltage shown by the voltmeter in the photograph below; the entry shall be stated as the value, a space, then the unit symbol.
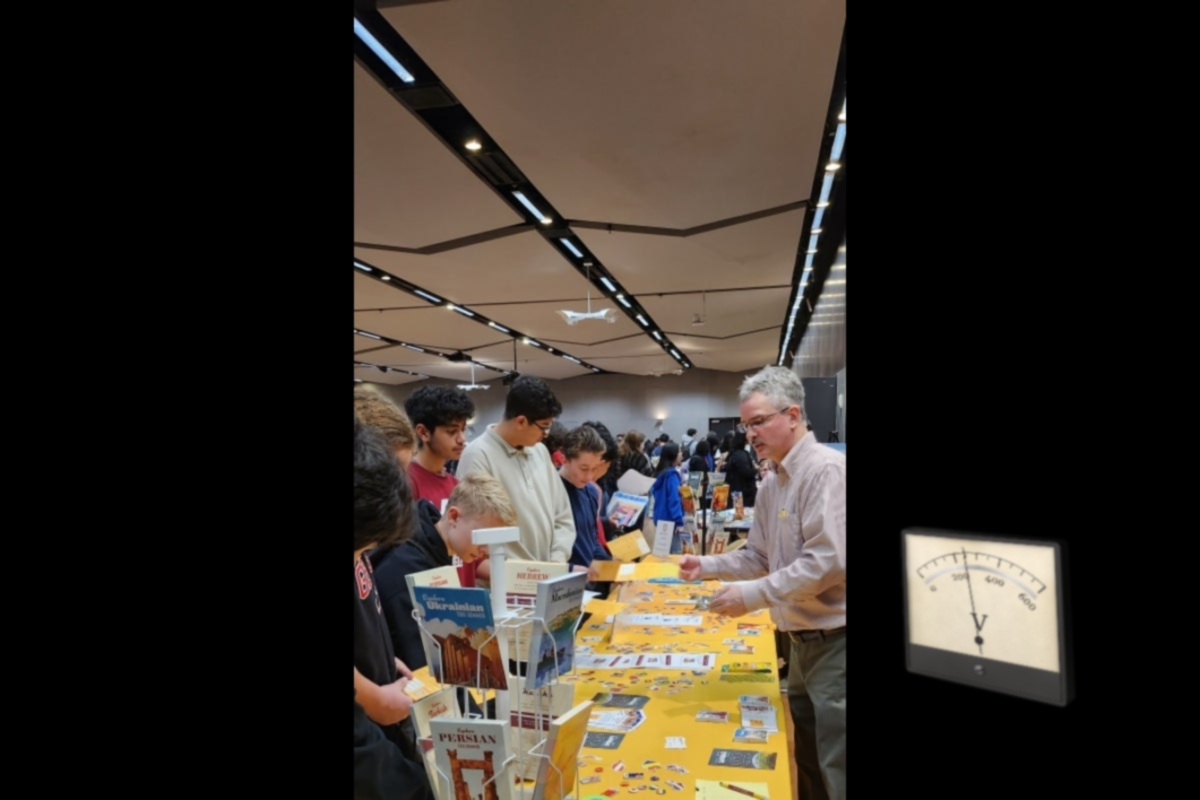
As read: 250 V
